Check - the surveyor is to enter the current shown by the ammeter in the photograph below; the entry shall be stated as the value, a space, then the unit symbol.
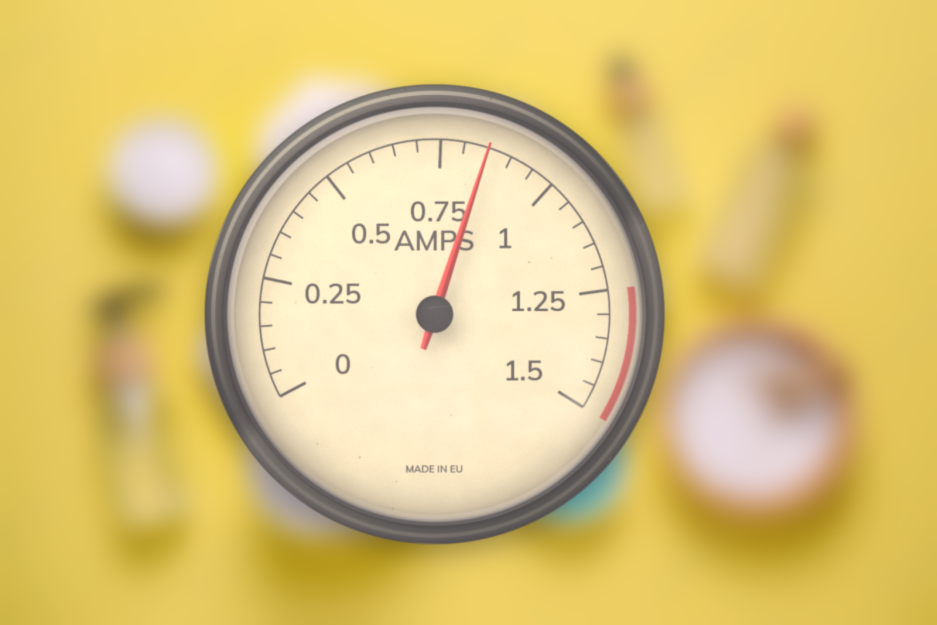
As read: 0.85 A
